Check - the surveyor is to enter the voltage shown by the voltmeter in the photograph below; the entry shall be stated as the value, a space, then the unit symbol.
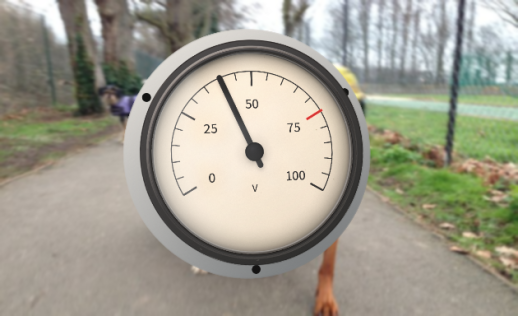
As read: 40 V
